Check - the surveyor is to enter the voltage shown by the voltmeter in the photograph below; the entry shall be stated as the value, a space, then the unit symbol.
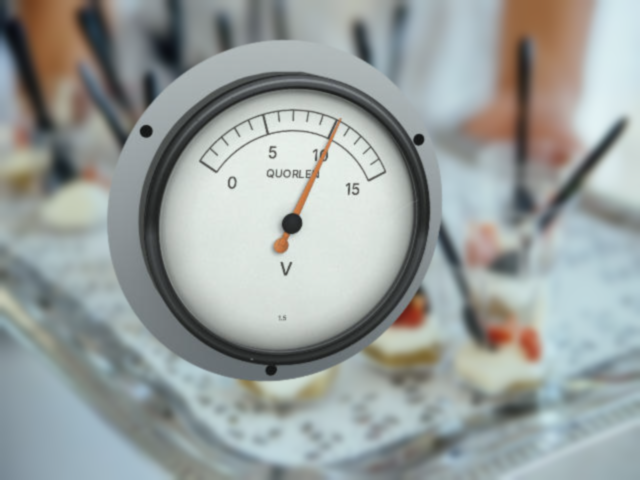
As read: 10 V
